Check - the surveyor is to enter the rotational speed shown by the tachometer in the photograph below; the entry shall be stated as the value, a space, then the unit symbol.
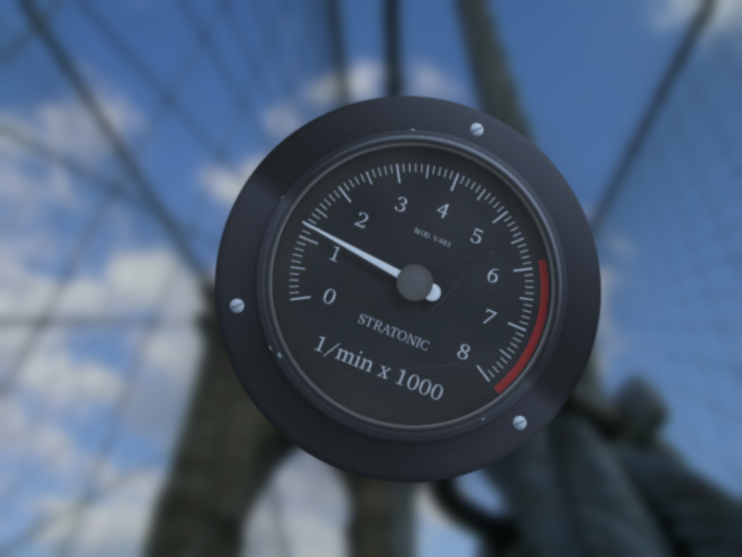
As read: 1200 rpm
